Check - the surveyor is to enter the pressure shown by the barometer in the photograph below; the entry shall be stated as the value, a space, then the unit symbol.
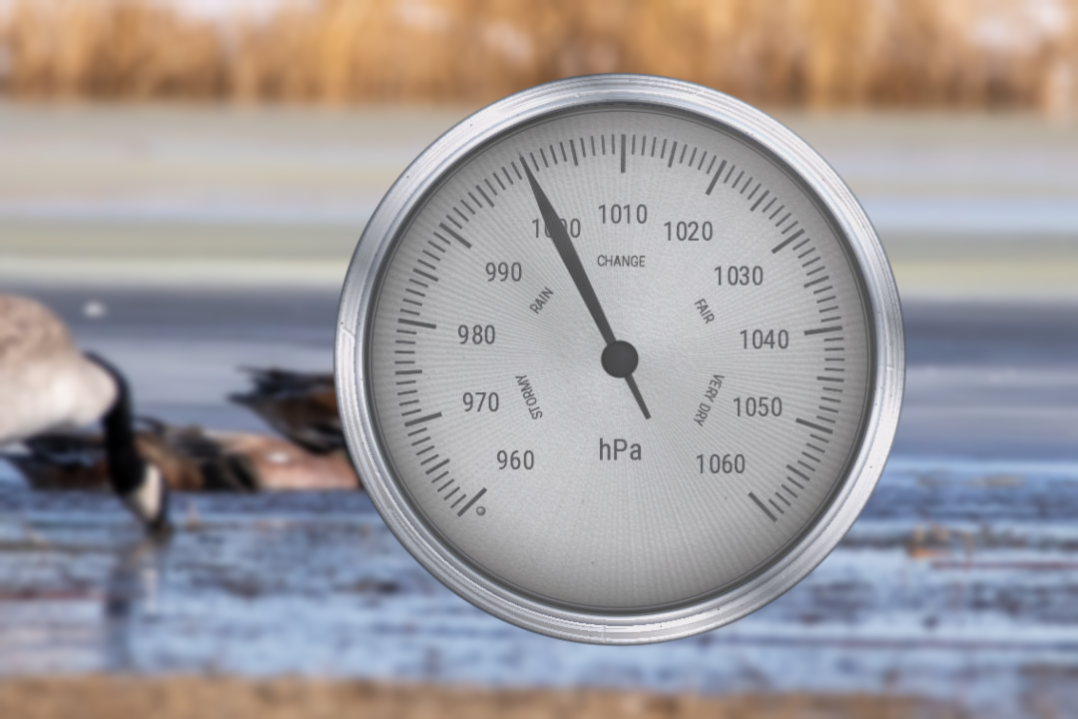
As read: 1000 hPa
